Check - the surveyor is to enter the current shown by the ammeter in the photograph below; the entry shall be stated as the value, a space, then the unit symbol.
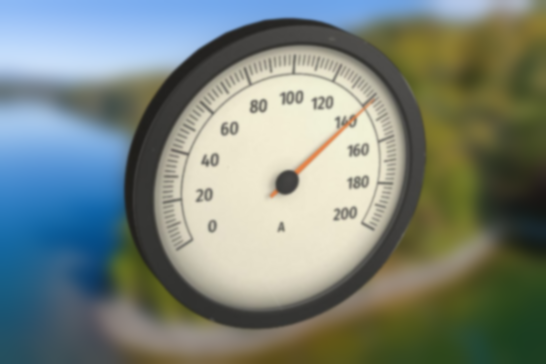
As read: 140 A
